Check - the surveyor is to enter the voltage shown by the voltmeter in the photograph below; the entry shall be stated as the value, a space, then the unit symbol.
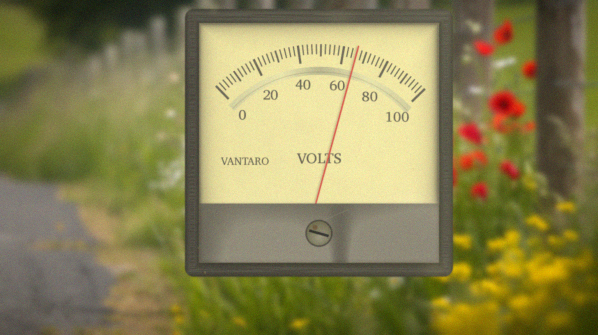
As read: 66 V
